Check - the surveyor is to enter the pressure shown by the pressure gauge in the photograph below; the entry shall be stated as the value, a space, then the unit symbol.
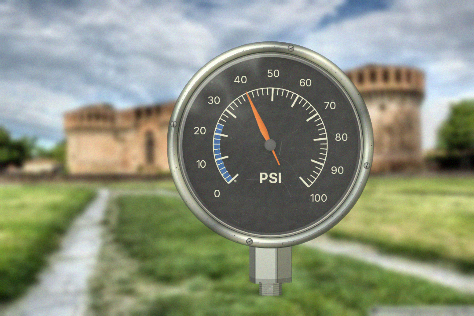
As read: 40 psi
